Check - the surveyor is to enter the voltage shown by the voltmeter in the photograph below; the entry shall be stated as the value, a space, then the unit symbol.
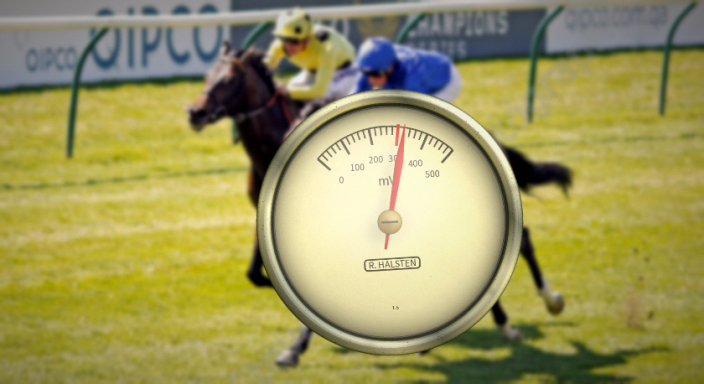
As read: 320 mV
